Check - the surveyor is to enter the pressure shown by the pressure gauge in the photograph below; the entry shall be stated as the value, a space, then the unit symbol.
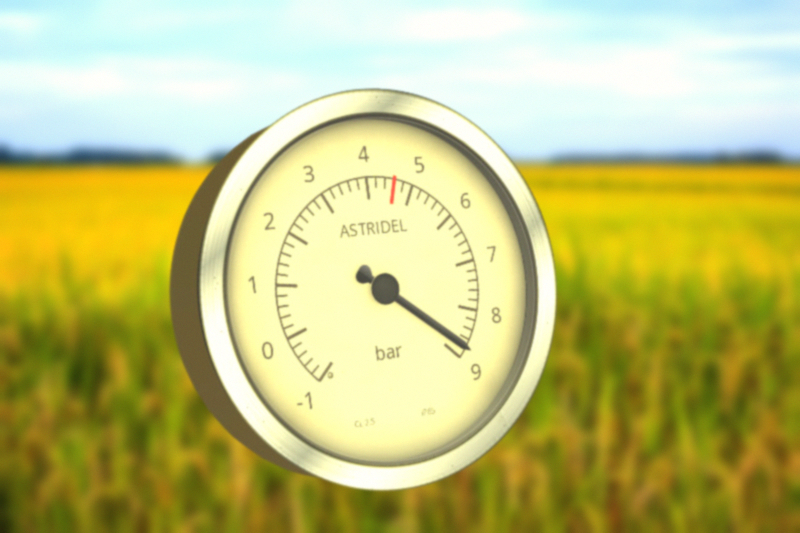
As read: 8.8 bar
